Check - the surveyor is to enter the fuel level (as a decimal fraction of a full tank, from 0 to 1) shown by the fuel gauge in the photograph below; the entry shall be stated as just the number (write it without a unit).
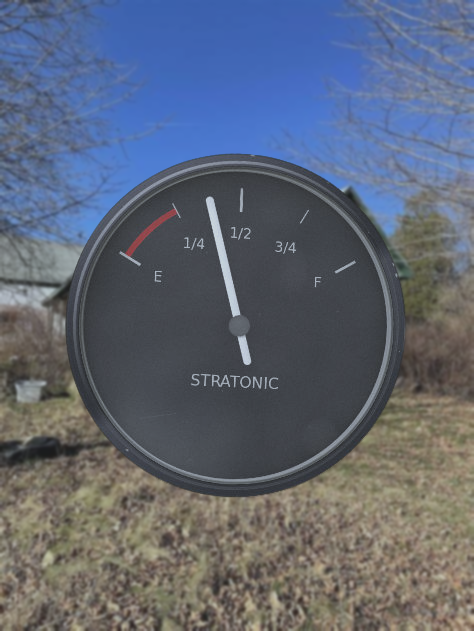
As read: 0.375
